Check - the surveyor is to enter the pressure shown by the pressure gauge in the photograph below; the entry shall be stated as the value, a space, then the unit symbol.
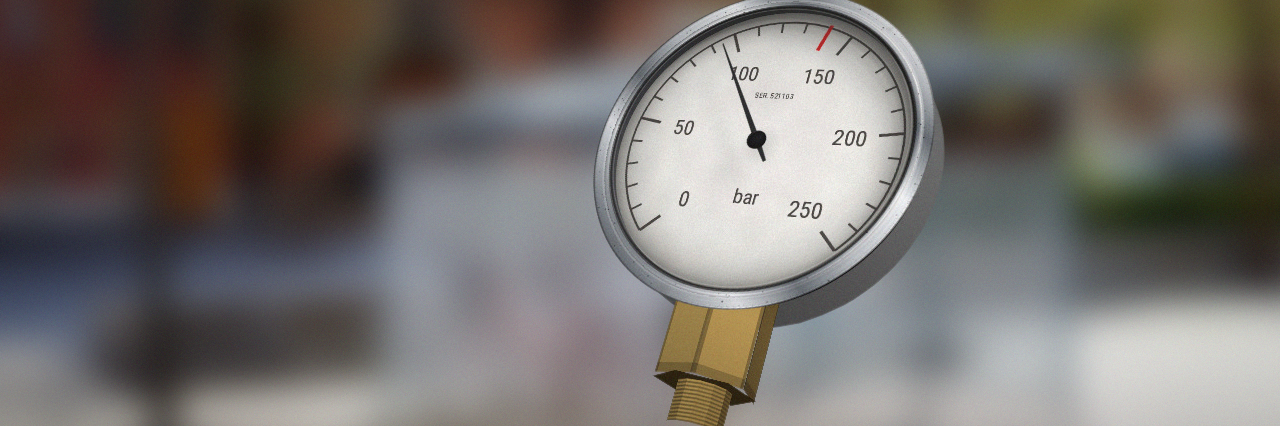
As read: 95 bar
